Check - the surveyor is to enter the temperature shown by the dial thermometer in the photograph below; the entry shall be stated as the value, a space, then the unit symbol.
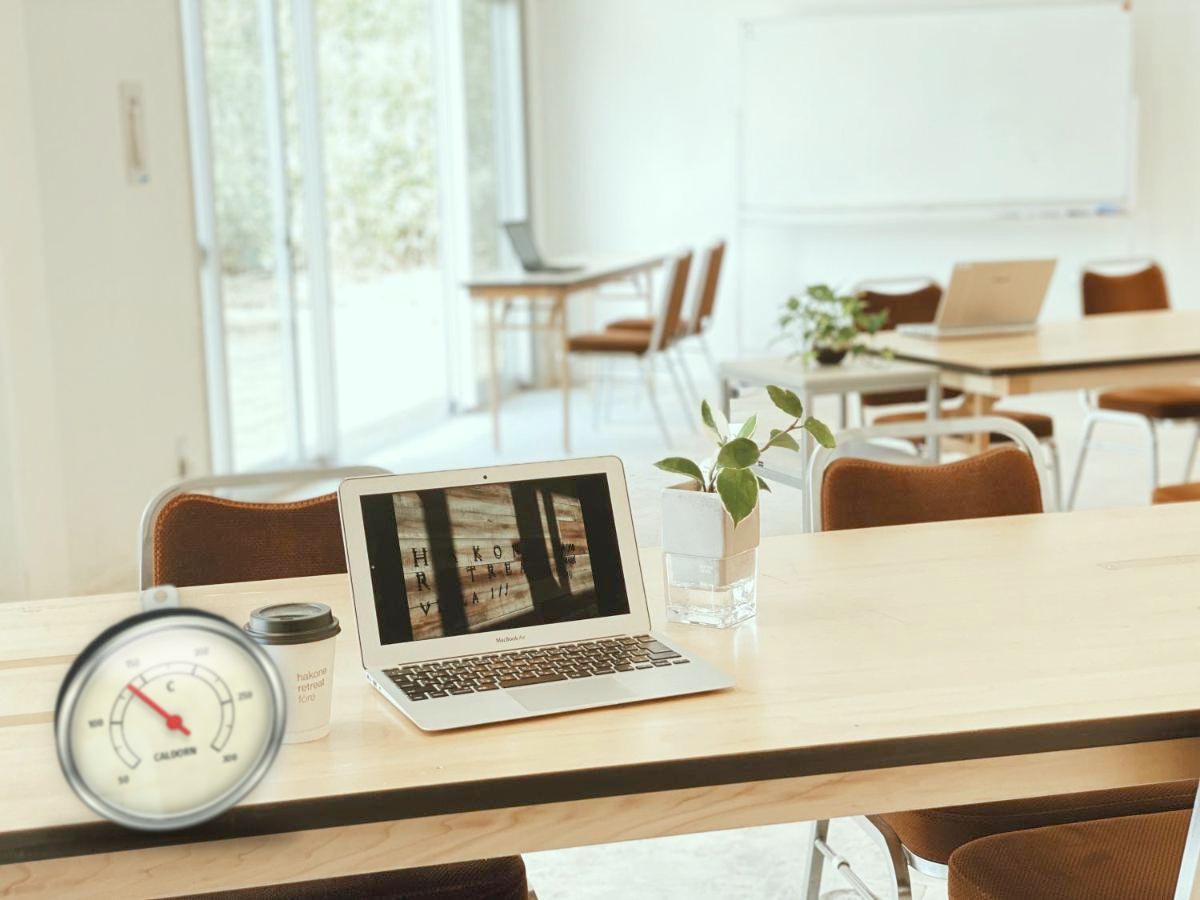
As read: 137.5 °C
